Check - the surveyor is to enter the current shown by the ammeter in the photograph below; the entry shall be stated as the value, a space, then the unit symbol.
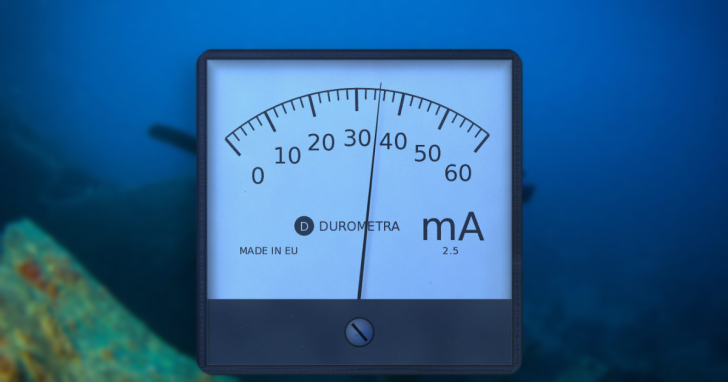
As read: 35 mA
